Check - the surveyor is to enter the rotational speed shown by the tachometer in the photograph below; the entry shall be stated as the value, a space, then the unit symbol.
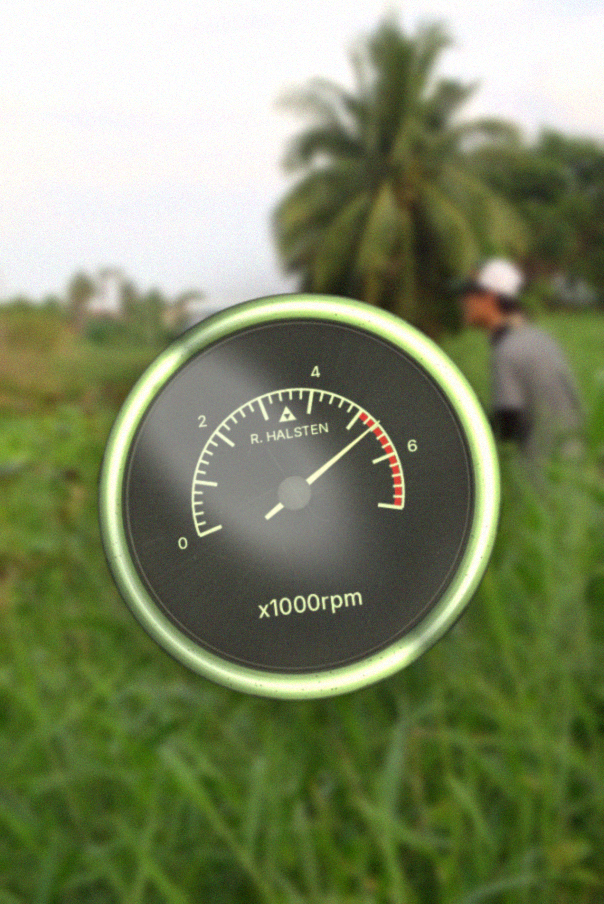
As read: 5400 rpm
